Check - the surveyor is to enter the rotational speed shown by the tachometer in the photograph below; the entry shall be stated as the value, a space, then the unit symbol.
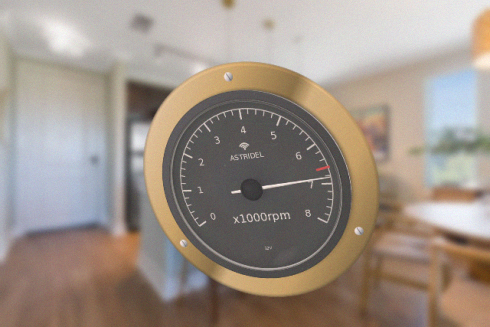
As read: 6800 rpm
